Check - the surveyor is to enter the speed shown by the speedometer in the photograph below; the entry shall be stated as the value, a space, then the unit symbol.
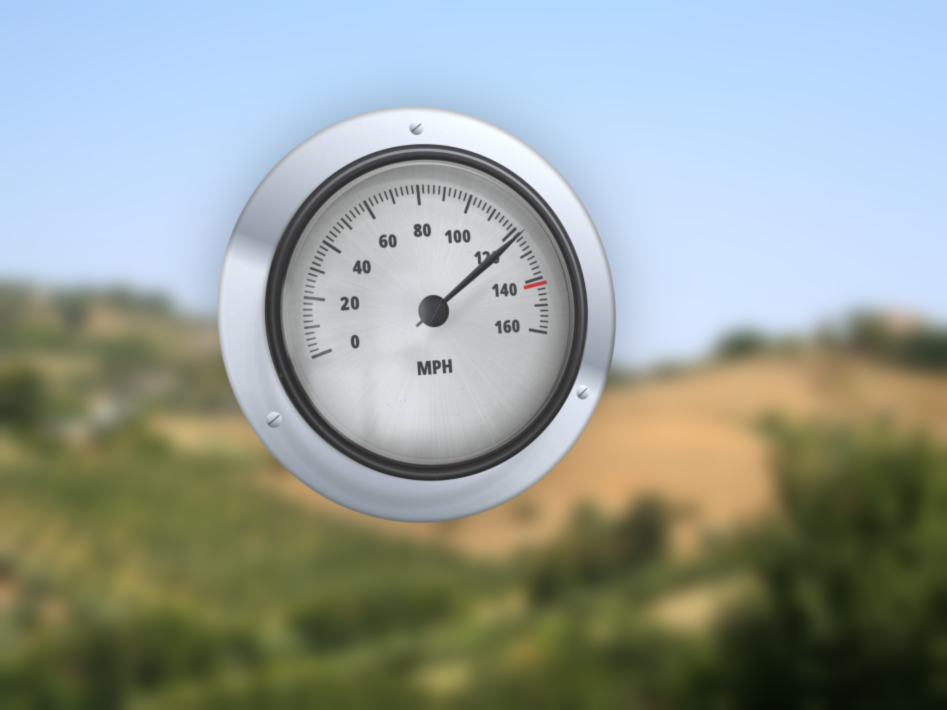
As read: 122 mph
